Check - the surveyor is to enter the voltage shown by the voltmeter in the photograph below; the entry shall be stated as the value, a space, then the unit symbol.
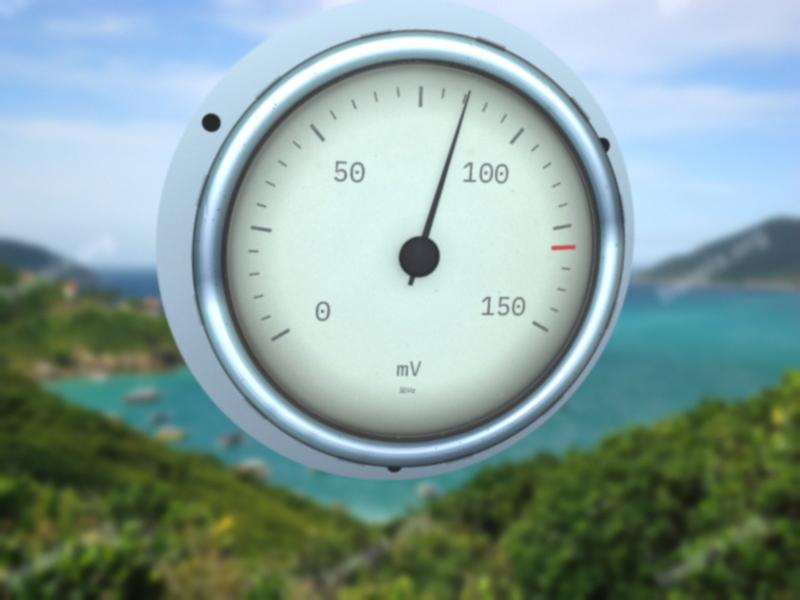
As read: 85 mV
